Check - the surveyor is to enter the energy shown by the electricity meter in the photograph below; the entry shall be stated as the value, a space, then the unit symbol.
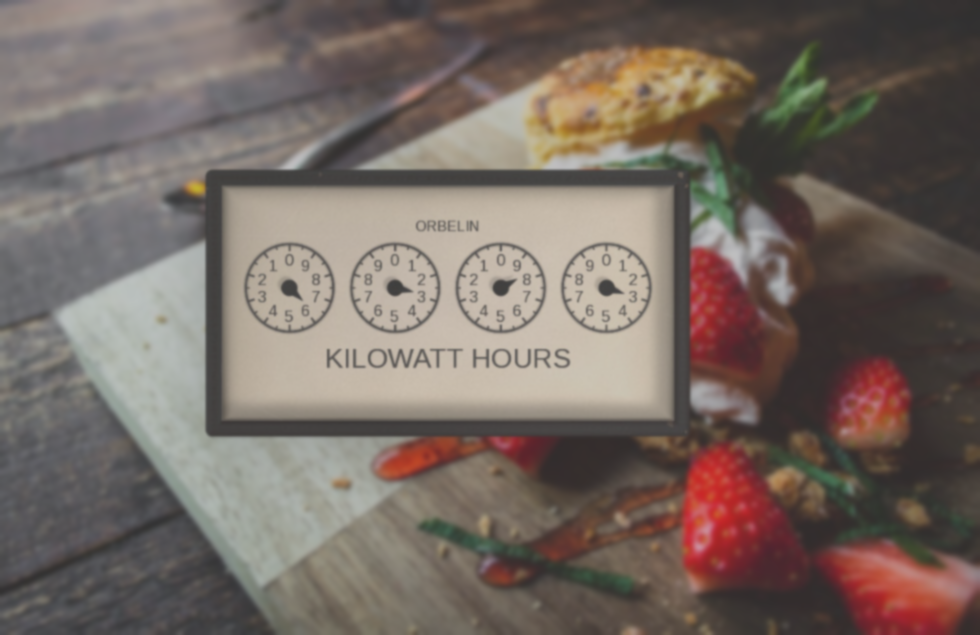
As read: 6283 kWh
